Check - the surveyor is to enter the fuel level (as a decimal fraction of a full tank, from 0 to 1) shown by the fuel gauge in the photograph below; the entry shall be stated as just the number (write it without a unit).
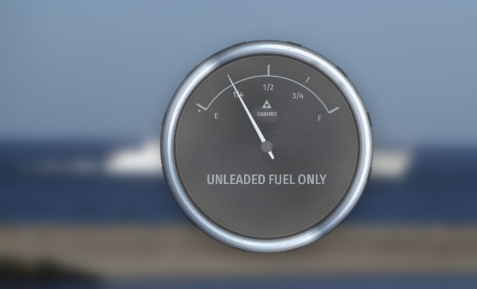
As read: 0.25
